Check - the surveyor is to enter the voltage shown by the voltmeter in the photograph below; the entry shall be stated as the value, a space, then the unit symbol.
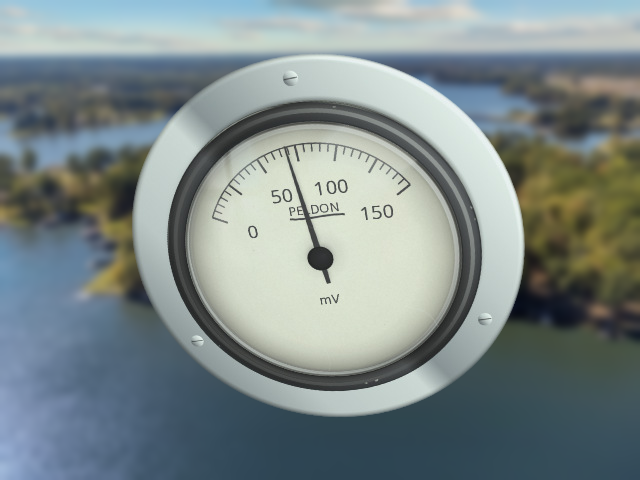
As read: 70 mV
